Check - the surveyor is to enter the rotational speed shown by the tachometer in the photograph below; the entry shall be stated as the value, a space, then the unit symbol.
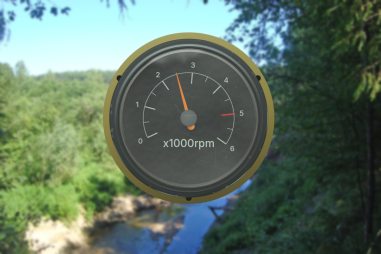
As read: 2500 rpm
